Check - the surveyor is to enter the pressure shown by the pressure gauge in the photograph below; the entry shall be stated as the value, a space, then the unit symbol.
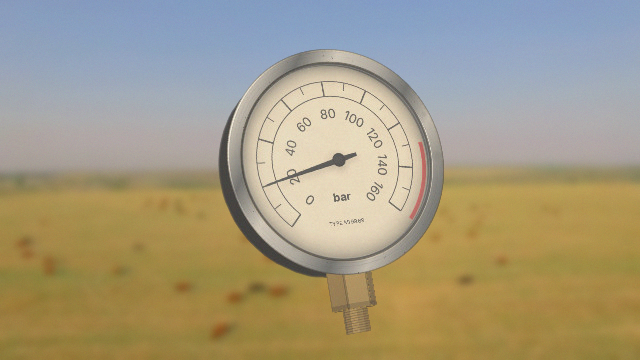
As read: 20 bar
